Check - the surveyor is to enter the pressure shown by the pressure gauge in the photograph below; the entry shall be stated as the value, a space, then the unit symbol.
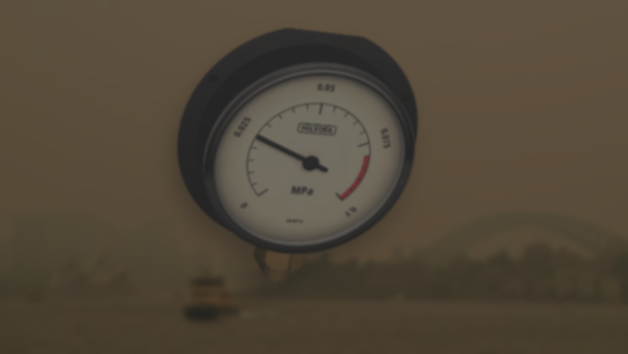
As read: 0.025 MPa
